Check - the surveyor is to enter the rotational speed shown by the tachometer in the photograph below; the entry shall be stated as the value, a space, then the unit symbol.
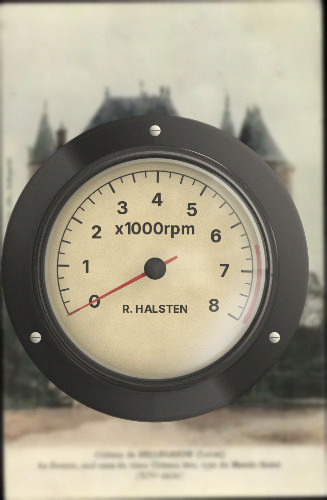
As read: 0 rpm
